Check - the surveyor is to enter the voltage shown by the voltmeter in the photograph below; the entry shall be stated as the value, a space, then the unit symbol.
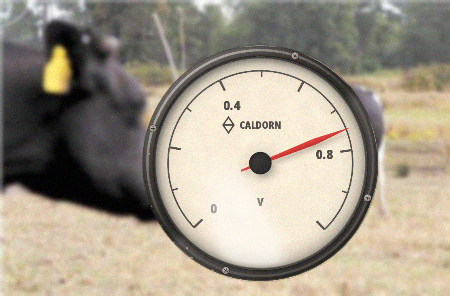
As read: 0.75 V
